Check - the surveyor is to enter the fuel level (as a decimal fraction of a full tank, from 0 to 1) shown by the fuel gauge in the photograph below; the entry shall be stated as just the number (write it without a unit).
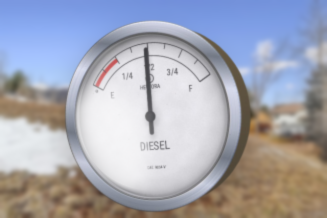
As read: 0.5
